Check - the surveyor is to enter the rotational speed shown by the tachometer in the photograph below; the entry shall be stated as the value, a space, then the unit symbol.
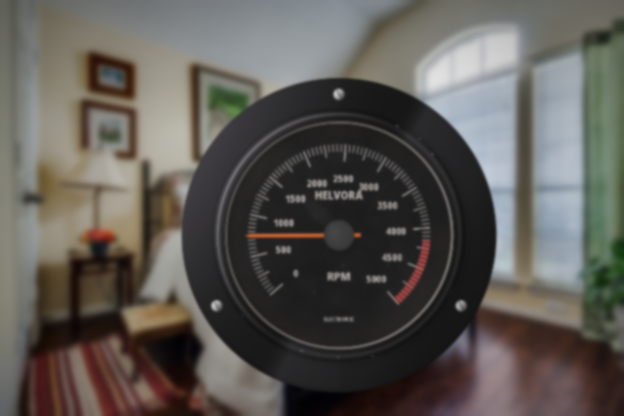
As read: 750 rpm
